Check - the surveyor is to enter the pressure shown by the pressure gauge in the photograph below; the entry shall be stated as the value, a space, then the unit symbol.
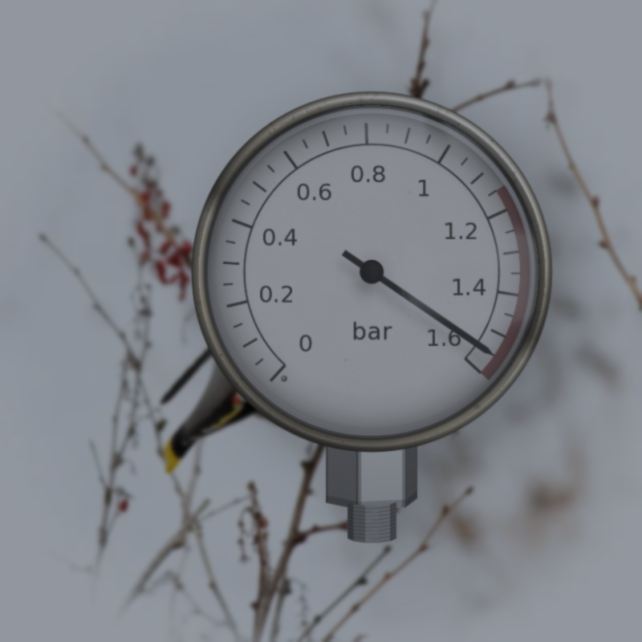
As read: 1.55 bar
